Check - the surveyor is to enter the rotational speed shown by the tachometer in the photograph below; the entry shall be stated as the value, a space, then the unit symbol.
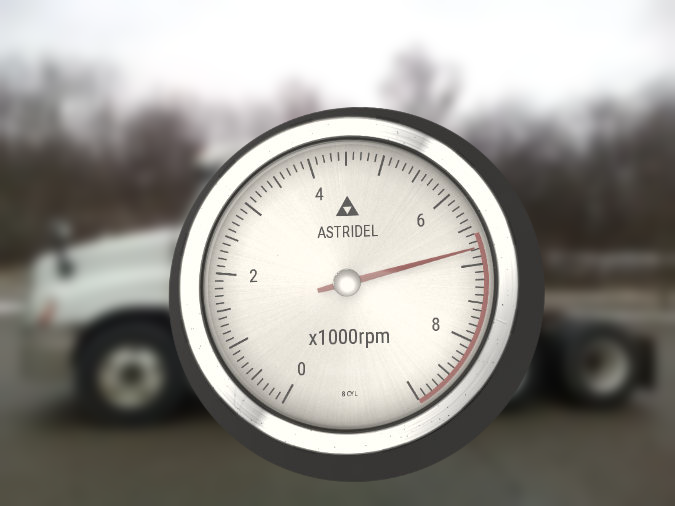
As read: 6800 rpm
